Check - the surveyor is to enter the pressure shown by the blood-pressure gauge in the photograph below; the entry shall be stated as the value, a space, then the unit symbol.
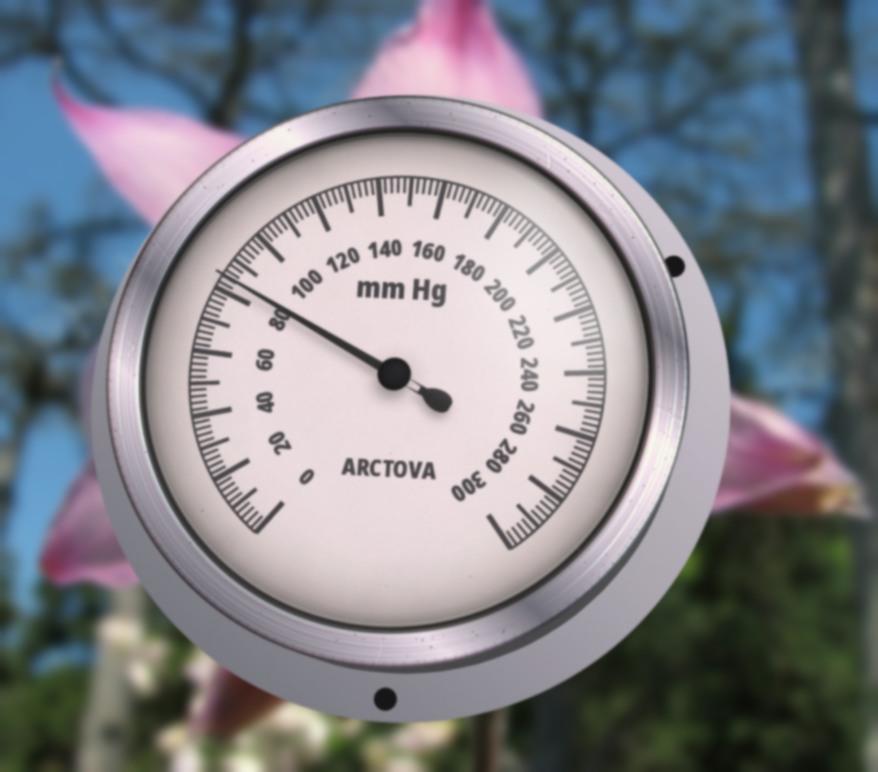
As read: 84 mmHg
